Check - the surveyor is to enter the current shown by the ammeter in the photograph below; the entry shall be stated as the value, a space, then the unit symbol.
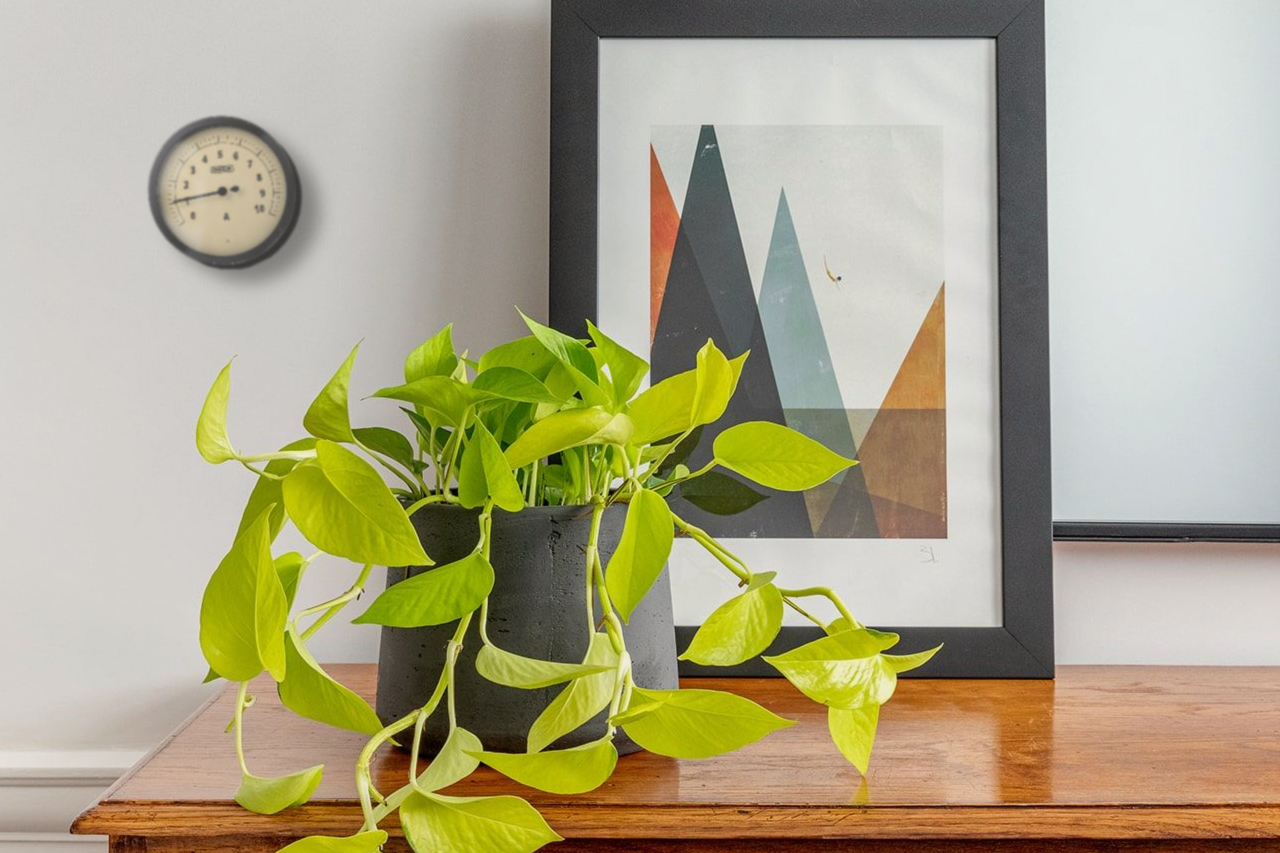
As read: 1 A
